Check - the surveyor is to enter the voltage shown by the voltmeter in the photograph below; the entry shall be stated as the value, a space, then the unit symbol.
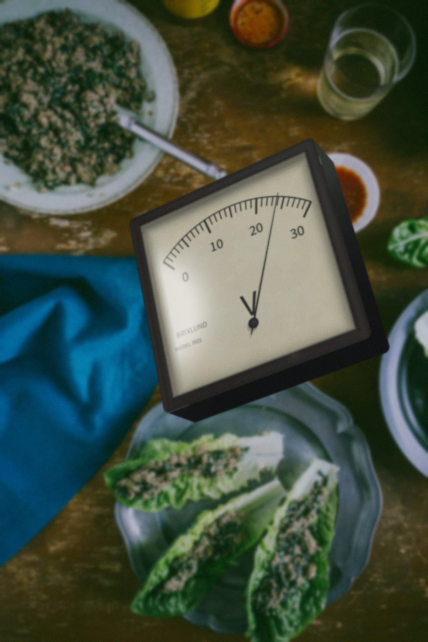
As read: 24 V
